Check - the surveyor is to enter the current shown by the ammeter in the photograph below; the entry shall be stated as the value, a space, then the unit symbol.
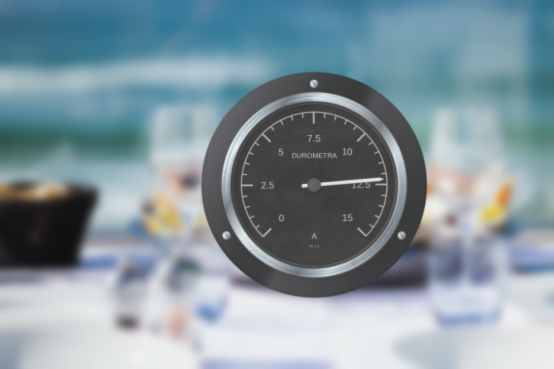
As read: 12.25 A
